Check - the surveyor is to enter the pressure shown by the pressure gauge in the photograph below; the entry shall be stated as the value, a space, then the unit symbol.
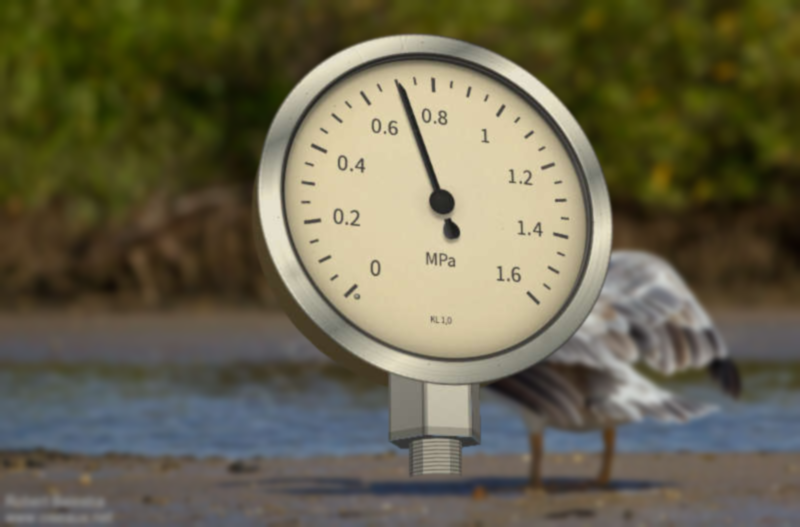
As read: 0.7 MPa
